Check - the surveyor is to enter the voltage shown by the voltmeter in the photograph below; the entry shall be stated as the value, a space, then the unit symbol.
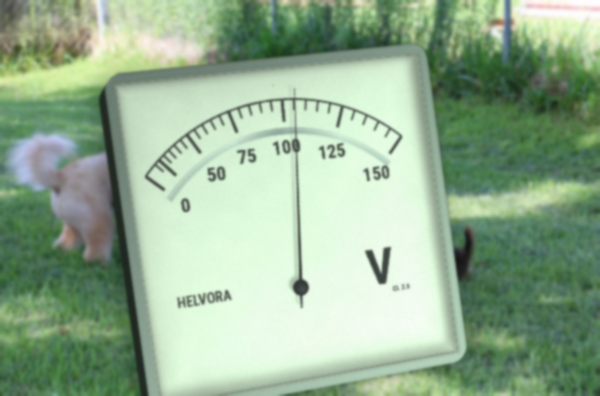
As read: 105 V
